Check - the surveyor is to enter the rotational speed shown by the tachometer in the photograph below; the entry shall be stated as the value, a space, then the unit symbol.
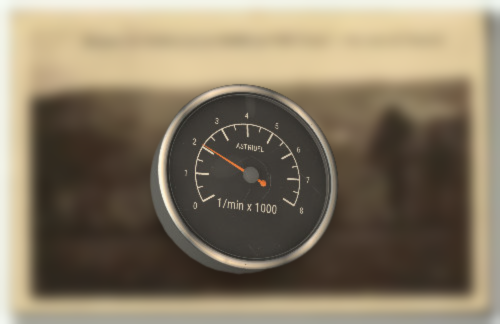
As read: 2000 rpm
